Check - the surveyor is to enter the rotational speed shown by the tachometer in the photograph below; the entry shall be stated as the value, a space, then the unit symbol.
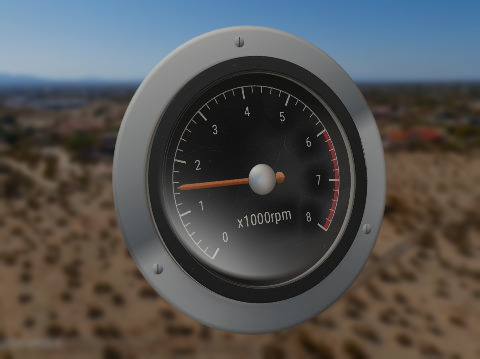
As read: 1500 rpm
